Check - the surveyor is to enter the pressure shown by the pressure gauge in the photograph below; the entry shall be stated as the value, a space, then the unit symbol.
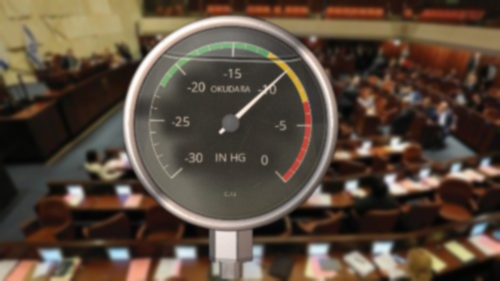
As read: -10 inHg
